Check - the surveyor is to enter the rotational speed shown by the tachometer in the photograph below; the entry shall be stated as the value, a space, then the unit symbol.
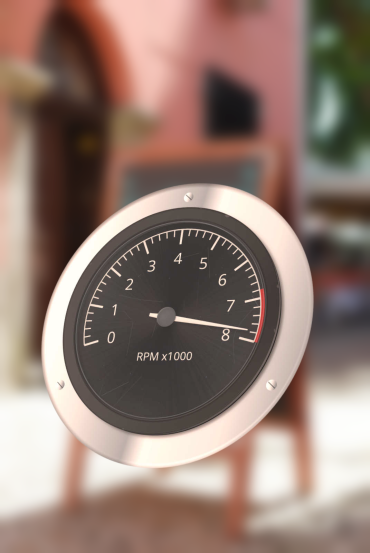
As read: 7800 rpm
